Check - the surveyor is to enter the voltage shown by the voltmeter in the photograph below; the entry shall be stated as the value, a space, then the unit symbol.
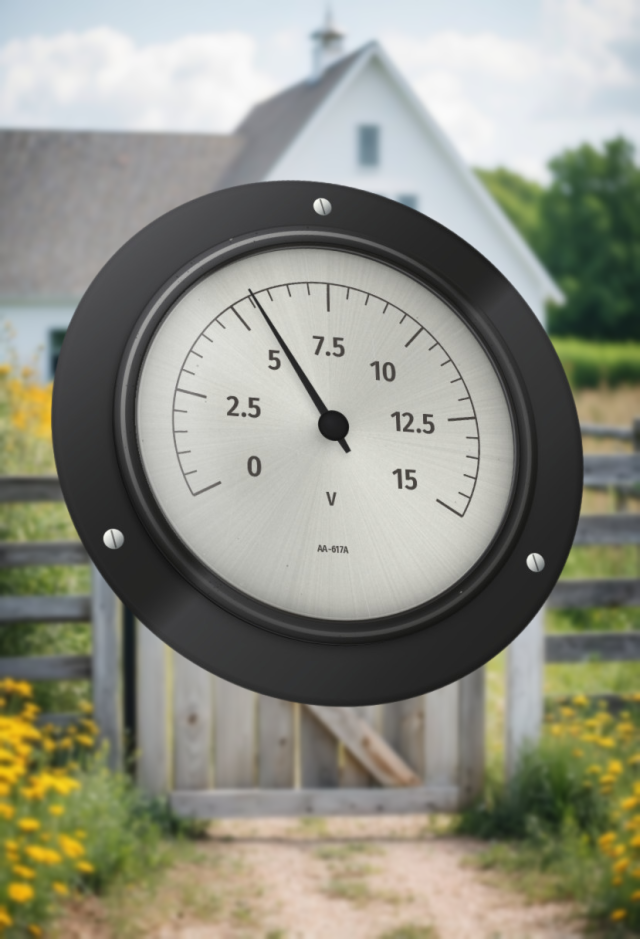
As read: 5.5 V
